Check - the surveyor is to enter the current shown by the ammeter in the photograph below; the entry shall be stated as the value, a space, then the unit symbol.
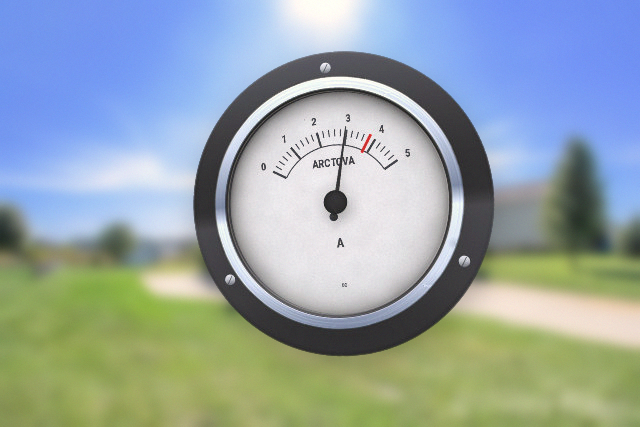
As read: 3 A
